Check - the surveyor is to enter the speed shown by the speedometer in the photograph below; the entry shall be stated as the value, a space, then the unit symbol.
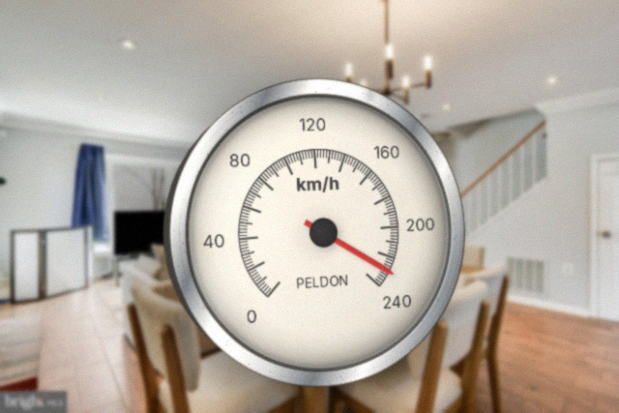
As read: 230 km/h
